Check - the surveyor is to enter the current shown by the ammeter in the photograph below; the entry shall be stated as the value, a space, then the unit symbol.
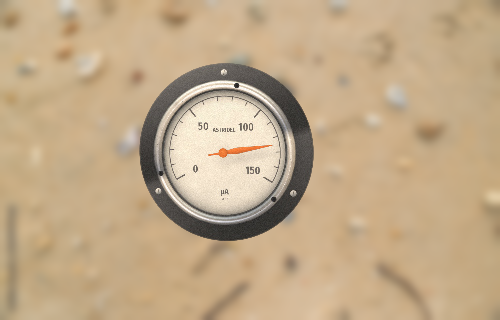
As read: 125 µA
